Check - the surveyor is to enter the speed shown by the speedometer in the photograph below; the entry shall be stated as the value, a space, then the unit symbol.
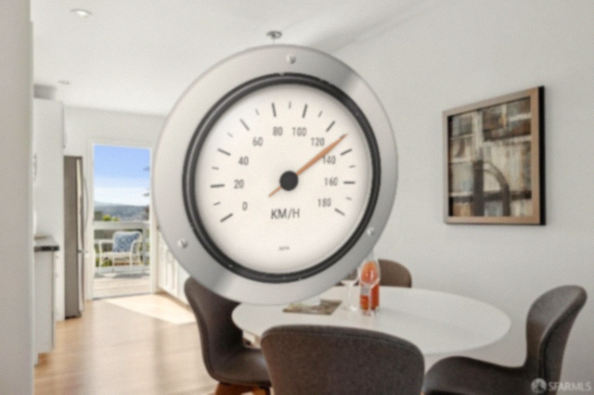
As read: 130 km/h
